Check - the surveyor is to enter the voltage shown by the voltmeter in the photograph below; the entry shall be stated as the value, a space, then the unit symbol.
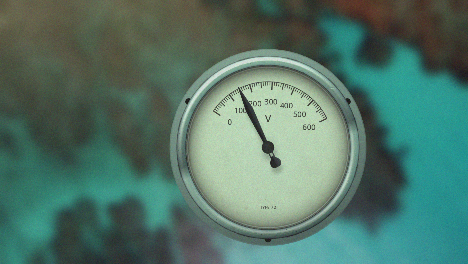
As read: 150 V
